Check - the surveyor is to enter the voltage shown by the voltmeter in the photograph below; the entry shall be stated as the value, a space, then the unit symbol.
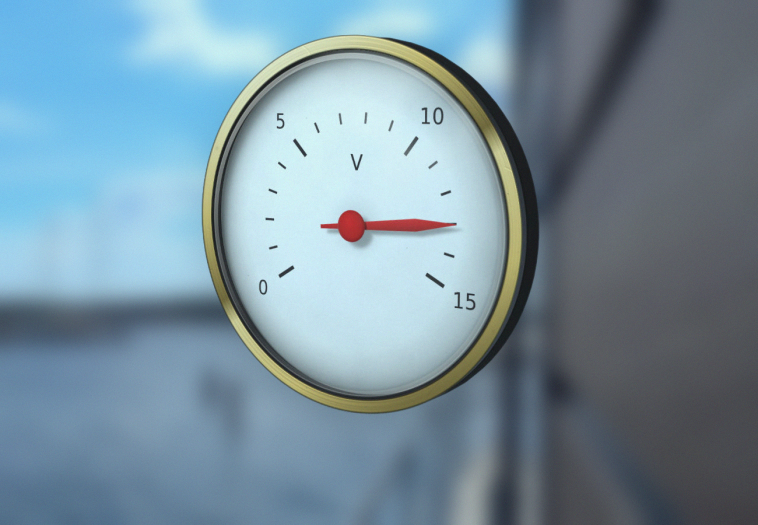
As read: 13 V
